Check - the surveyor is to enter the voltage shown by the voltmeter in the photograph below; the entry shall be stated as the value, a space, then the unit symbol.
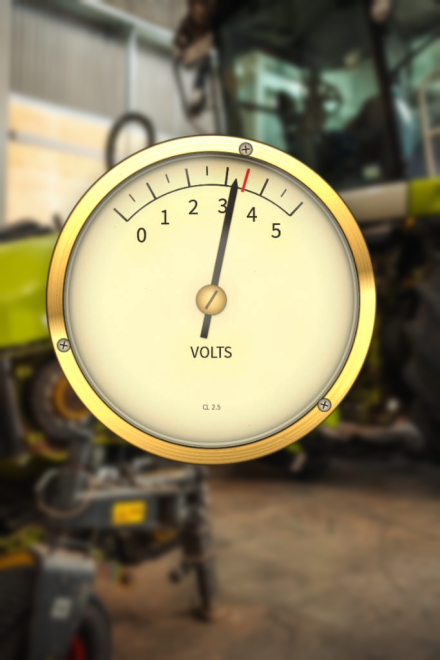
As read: 3.25 V
